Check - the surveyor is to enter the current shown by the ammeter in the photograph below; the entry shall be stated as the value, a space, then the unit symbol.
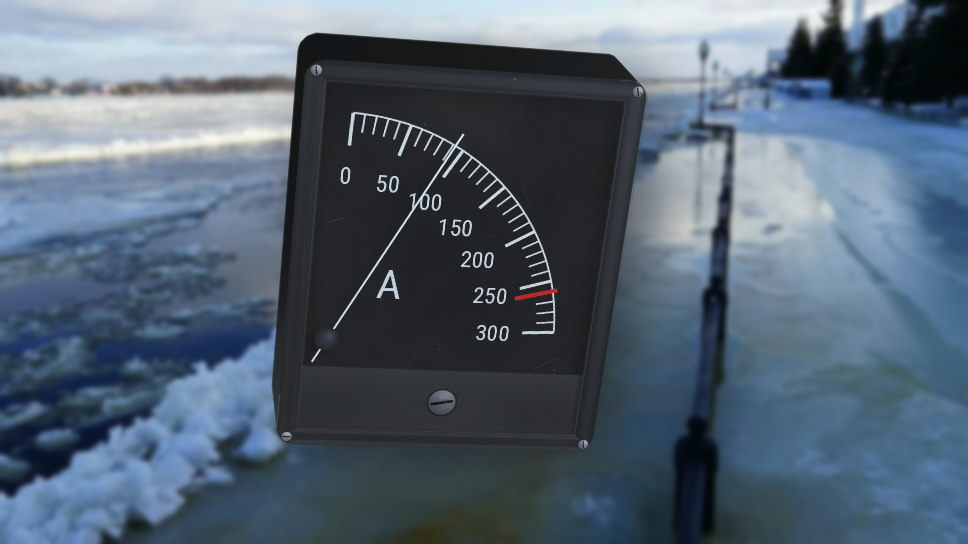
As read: 90 A
